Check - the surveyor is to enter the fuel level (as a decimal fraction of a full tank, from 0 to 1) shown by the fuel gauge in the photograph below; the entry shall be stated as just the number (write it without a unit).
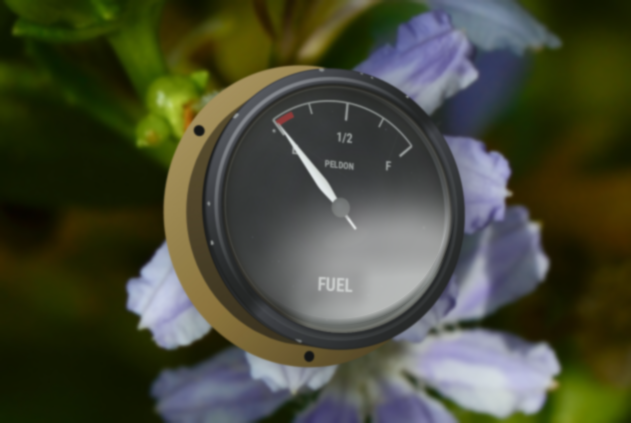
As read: 0
